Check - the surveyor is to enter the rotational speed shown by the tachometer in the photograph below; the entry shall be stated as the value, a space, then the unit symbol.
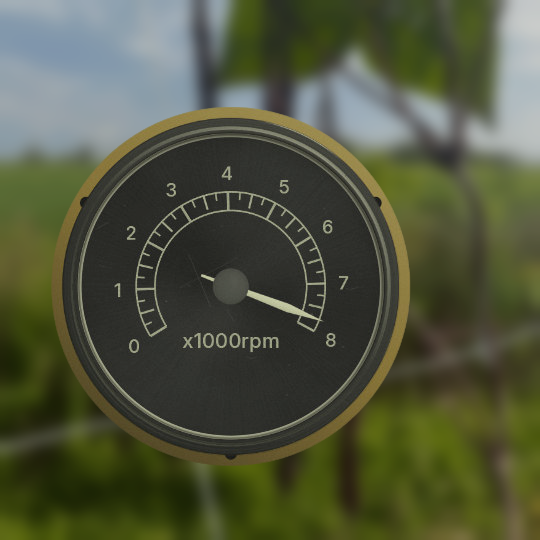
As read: 7750 rpm
